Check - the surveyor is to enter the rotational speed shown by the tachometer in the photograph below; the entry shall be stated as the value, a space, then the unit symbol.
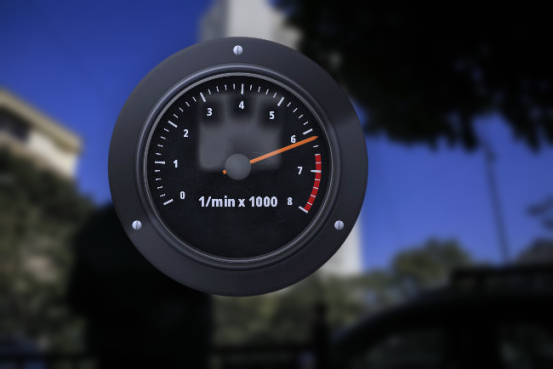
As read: 6200 rpm
